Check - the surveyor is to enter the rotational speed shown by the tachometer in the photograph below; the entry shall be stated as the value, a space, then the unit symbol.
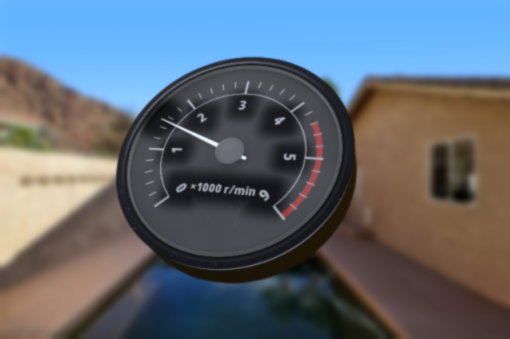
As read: 1500 rpm
